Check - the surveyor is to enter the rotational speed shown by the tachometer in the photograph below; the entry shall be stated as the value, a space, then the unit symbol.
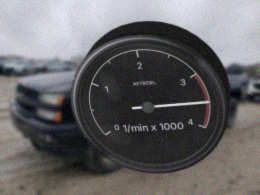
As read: 3500 rpm
